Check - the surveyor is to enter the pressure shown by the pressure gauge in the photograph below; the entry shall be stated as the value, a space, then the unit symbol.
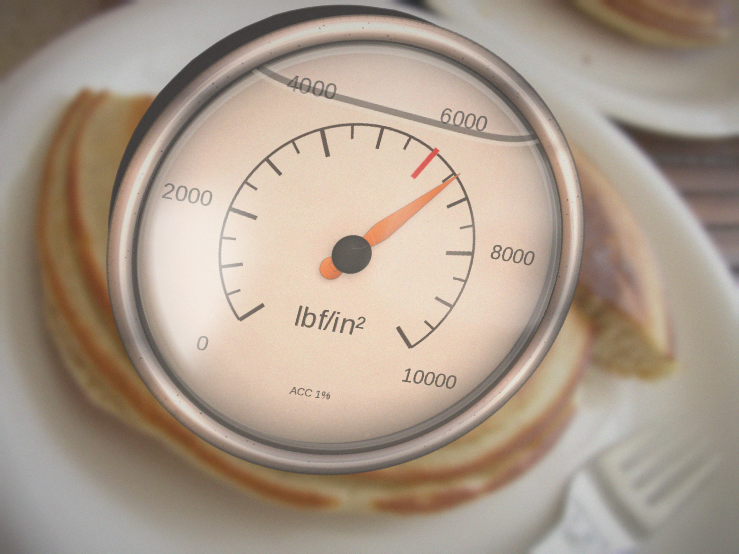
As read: 6500 psi
